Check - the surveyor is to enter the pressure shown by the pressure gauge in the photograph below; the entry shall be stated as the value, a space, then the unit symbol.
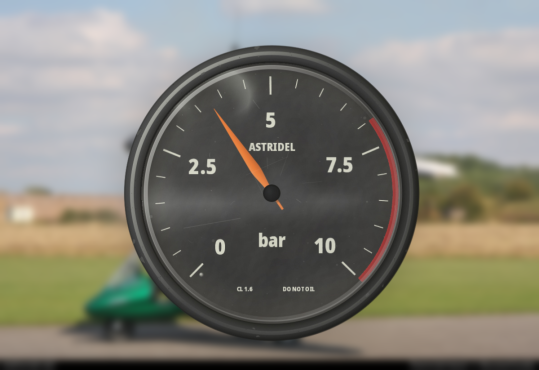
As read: 3.75 bar
